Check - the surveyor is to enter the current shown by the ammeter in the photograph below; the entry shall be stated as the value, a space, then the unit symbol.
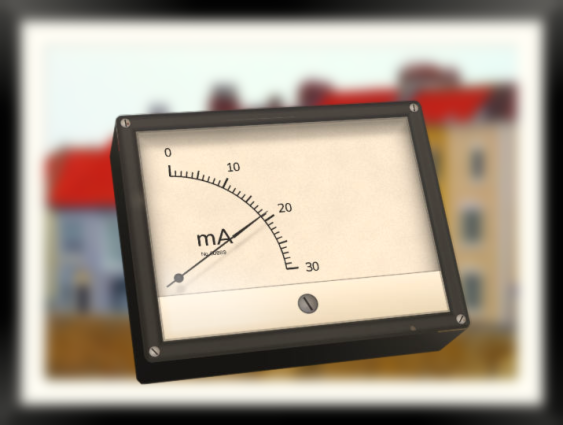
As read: 19 mA
